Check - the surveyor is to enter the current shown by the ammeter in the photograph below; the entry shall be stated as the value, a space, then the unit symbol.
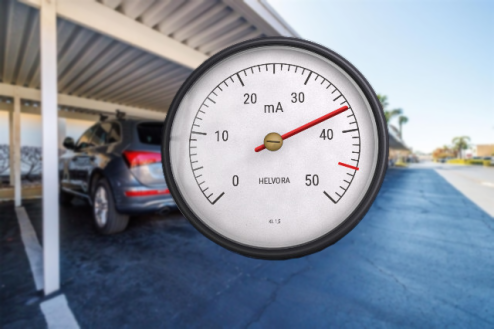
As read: 37 mA
